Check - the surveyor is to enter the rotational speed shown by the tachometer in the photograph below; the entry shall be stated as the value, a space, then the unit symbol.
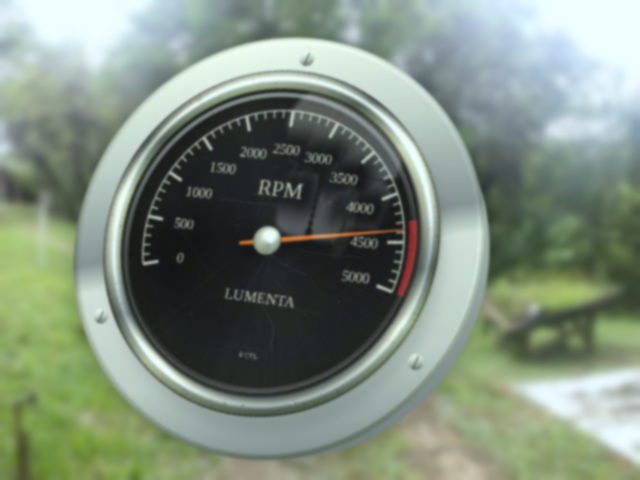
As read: 4400 rpm
